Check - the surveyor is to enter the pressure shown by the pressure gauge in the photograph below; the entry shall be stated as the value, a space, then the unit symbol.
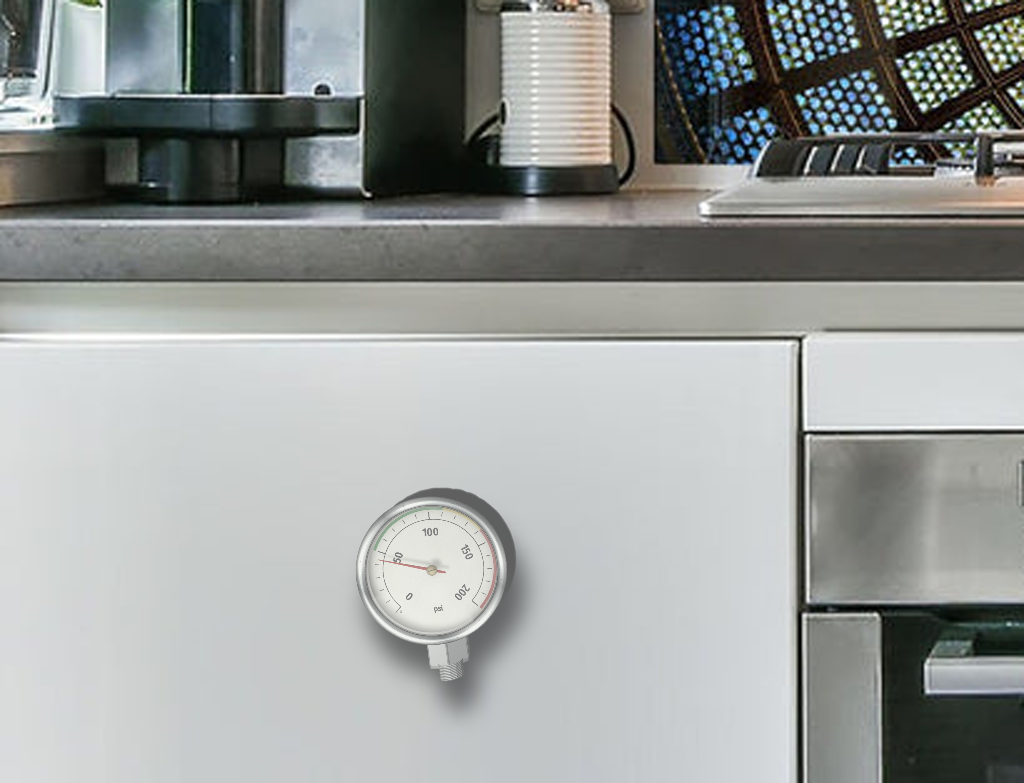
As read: 45 psi
